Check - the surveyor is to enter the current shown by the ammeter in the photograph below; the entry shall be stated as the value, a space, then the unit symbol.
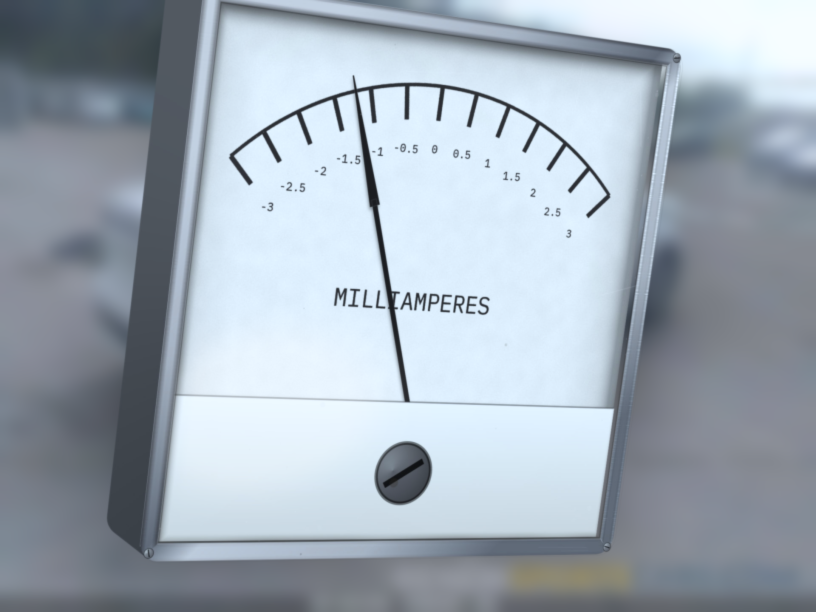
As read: -1.25 mA
